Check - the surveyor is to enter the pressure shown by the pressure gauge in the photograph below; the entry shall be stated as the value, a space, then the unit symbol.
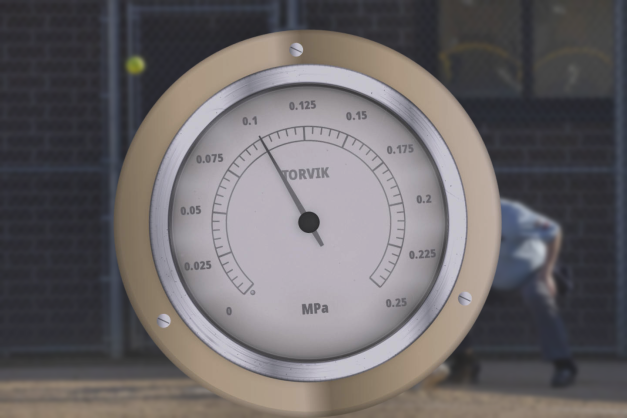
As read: 0.1 MPa
